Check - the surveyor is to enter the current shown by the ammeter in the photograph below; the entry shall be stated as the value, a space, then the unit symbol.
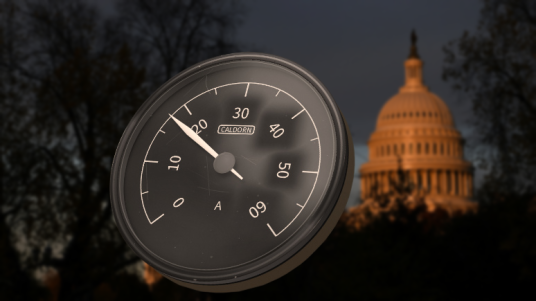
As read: 17.5 A
